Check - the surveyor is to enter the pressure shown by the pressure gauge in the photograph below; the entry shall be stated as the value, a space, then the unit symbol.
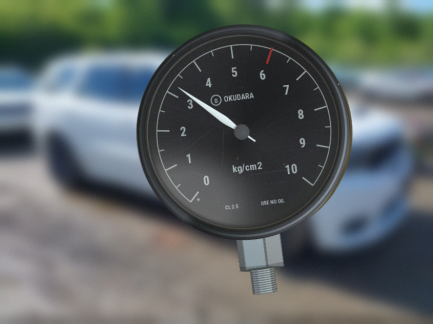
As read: 3.25 kg/cm²
